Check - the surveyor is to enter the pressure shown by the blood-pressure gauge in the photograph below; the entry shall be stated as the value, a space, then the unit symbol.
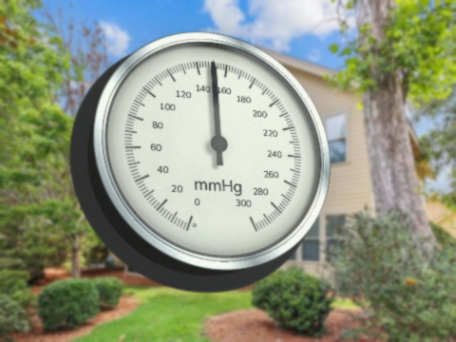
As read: 150 mmHg
